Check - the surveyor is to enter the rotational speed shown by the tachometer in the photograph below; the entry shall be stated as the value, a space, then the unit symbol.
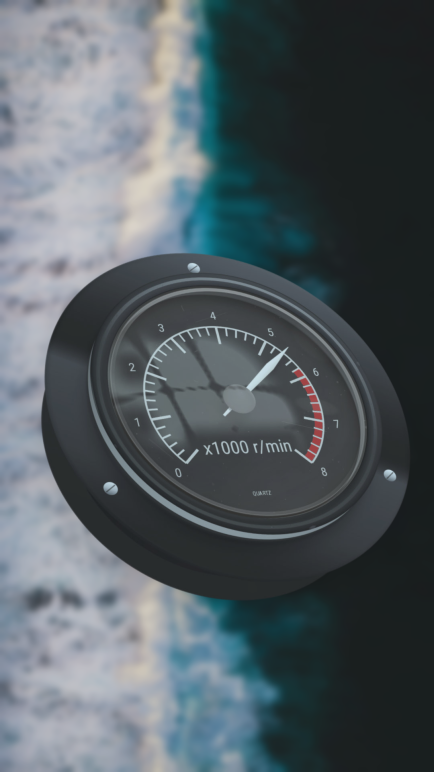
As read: 5400 rpm
